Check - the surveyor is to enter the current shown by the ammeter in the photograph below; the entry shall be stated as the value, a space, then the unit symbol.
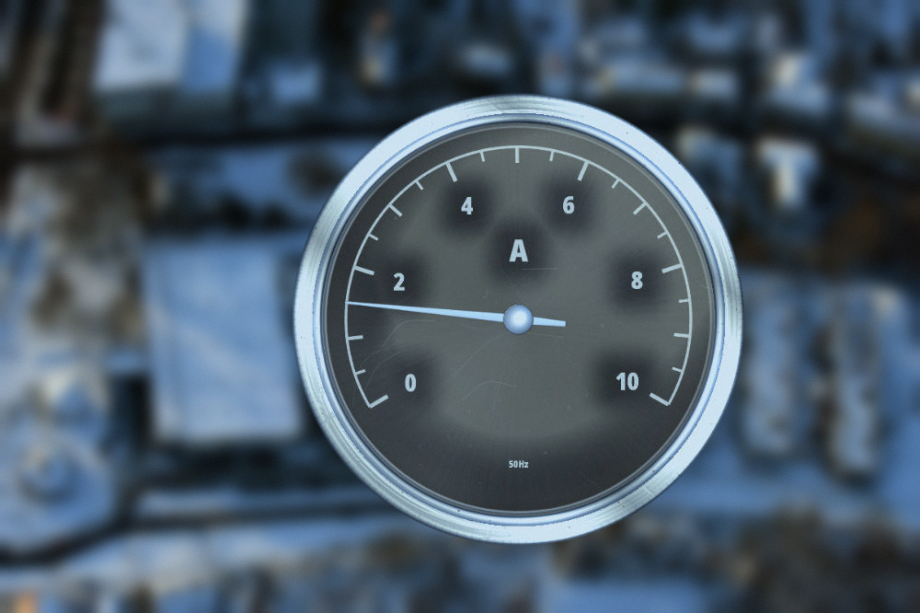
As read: 1.5 A
